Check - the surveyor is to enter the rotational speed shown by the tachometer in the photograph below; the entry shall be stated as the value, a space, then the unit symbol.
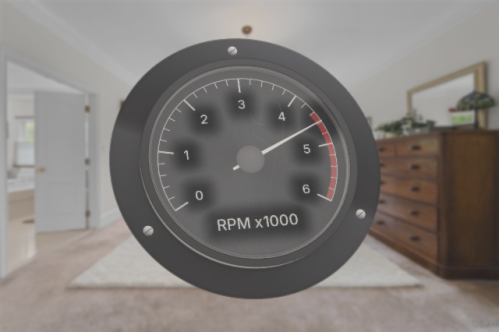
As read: 4600 rpm
